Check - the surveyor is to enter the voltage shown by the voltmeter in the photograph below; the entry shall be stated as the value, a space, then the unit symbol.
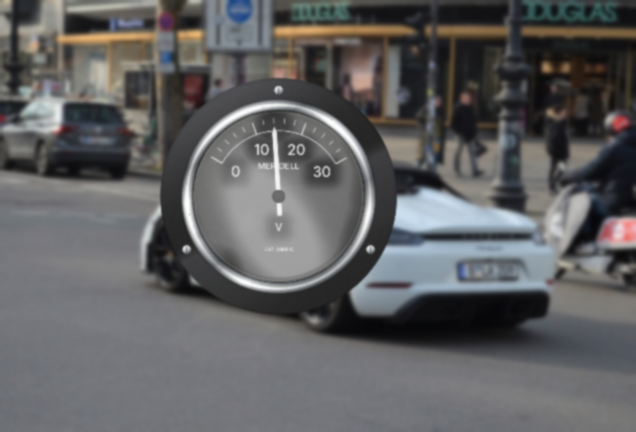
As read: 14 V
